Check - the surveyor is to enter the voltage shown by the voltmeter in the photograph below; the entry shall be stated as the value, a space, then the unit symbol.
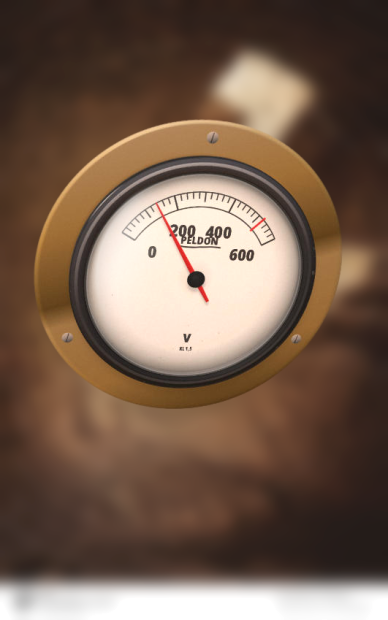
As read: 140 V
